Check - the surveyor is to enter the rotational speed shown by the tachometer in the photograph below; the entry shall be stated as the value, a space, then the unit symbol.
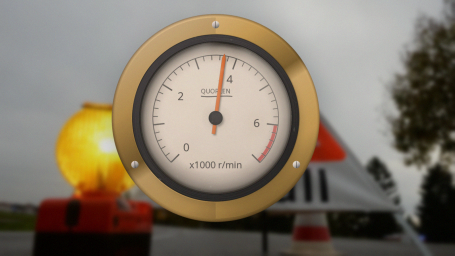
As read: 3700 rpm
